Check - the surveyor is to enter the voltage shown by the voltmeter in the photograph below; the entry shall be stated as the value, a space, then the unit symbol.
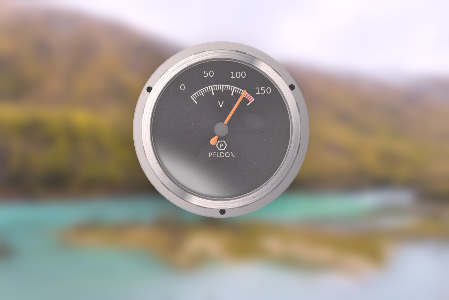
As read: 125 V
